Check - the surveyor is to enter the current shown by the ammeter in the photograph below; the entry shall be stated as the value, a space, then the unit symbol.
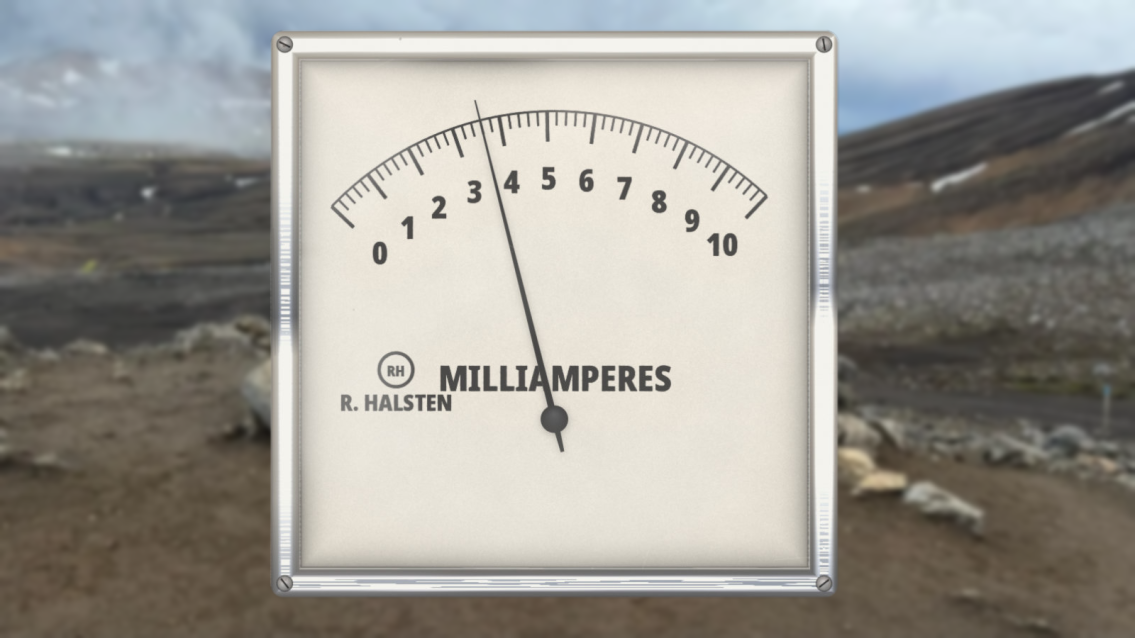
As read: 3.6 mA
